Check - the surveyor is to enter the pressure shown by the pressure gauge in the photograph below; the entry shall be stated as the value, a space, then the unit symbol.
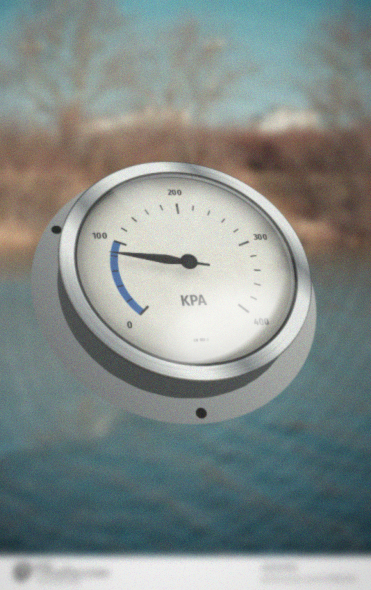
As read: 80 kPa
